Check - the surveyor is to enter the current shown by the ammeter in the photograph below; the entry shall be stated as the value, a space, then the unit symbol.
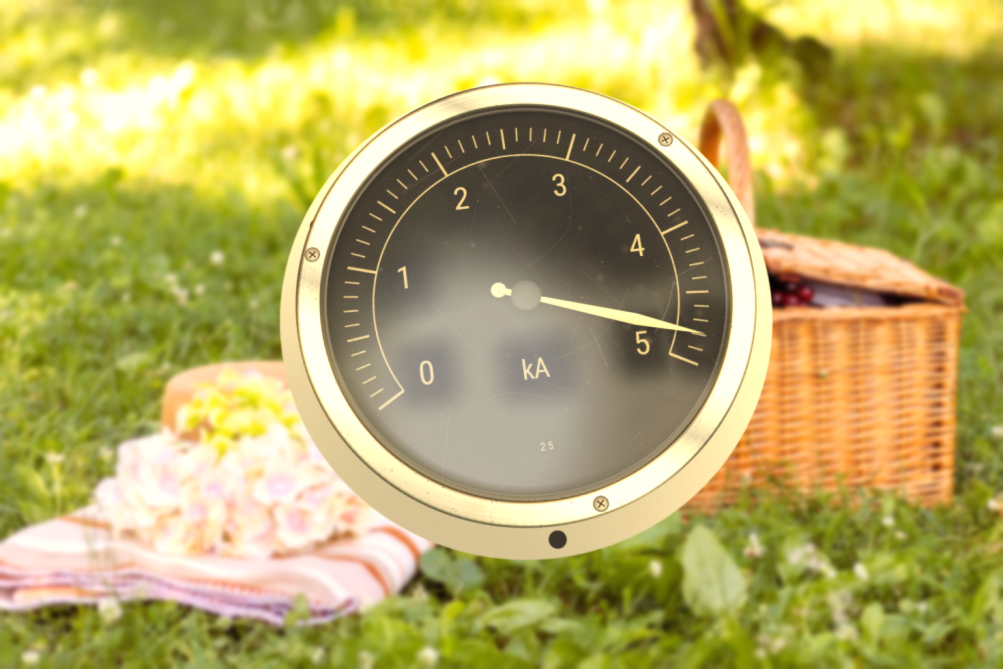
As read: 4.8 kA
